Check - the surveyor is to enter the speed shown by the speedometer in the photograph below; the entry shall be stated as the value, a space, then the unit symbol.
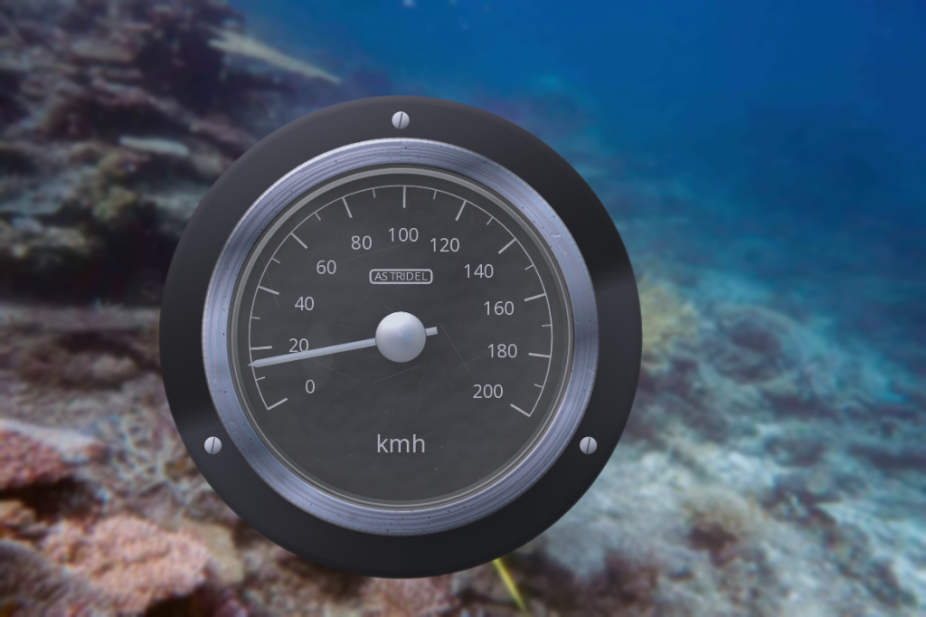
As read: 15 km/h
